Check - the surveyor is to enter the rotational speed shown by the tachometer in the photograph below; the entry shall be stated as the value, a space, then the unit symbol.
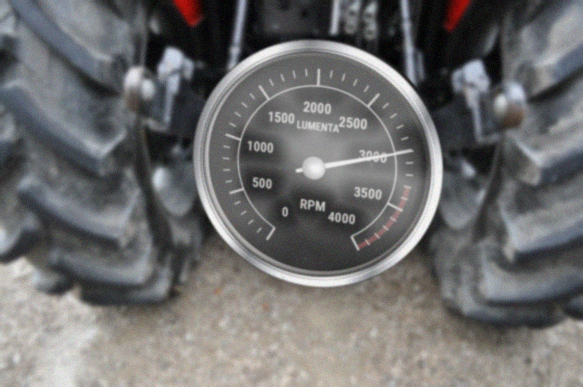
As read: 3000 rpm
